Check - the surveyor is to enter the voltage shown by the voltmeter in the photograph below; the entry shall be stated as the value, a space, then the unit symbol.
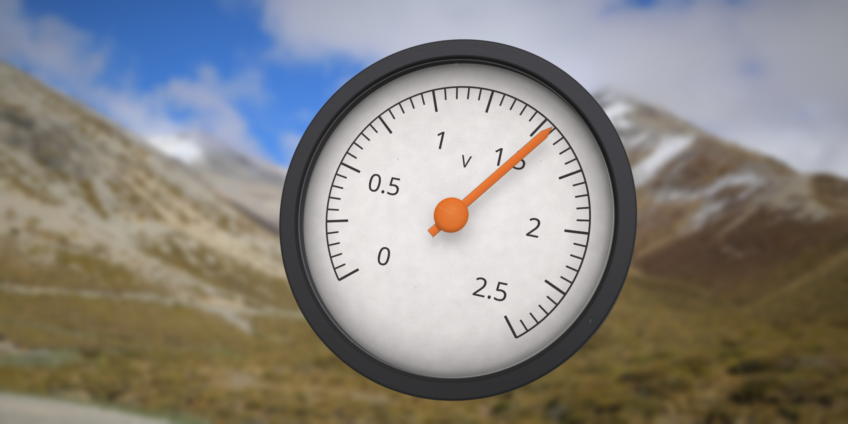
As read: 1.55 V
